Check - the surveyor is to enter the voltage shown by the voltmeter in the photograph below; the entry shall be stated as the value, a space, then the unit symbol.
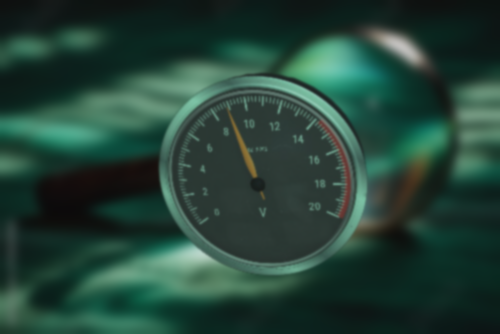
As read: 9 V
